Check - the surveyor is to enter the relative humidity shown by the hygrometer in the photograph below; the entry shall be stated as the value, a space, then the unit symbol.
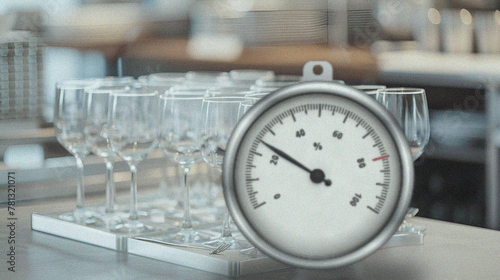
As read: 25 %
